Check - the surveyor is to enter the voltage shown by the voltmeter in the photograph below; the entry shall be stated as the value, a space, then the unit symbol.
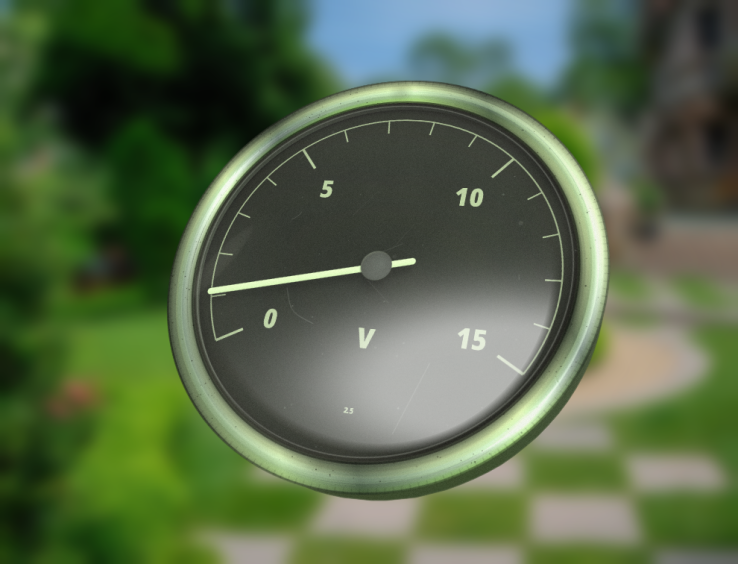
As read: 1 V
